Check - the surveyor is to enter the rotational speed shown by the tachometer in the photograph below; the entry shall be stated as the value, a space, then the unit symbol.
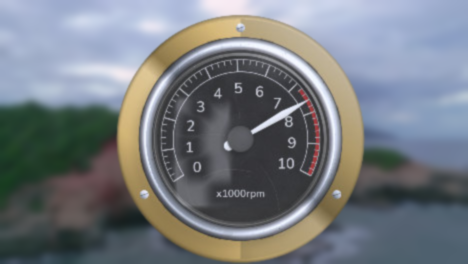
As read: 7600 rpm
